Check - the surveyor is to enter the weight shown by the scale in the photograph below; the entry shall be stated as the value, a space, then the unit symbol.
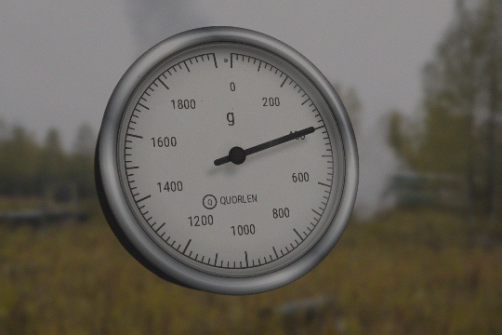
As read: 400 g
